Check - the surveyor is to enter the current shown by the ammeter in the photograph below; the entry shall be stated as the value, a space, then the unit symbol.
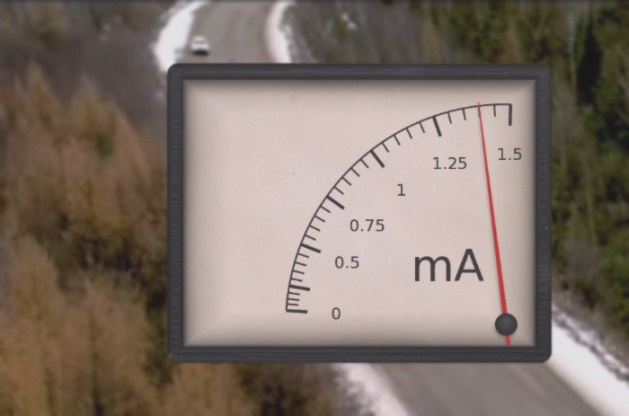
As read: 1.4 mA
